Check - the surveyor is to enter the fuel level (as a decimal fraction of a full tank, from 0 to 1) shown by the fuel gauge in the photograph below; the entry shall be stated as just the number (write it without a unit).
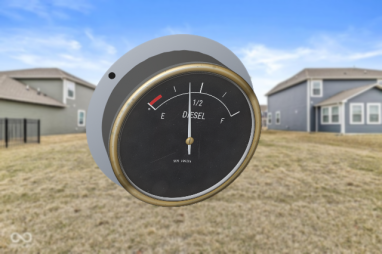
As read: 0.375
